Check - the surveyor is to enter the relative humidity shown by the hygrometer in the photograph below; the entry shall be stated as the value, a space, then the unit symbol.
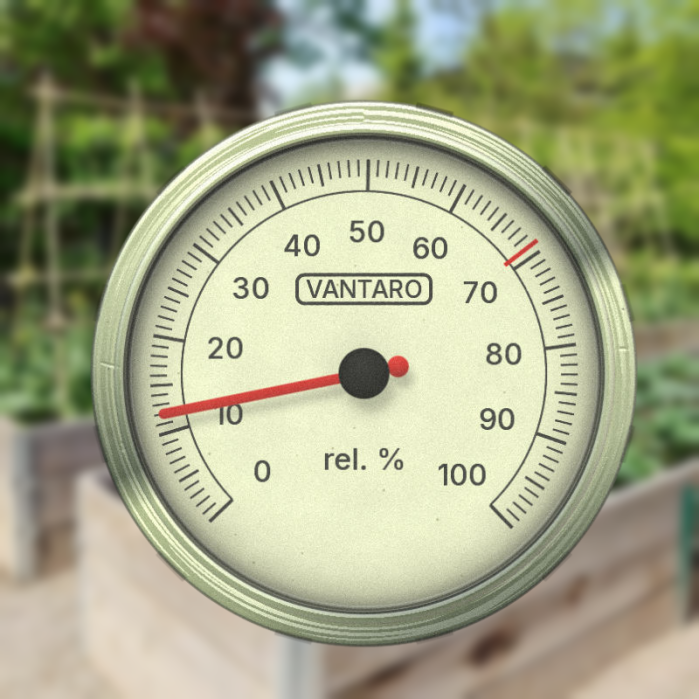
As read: 12 %
